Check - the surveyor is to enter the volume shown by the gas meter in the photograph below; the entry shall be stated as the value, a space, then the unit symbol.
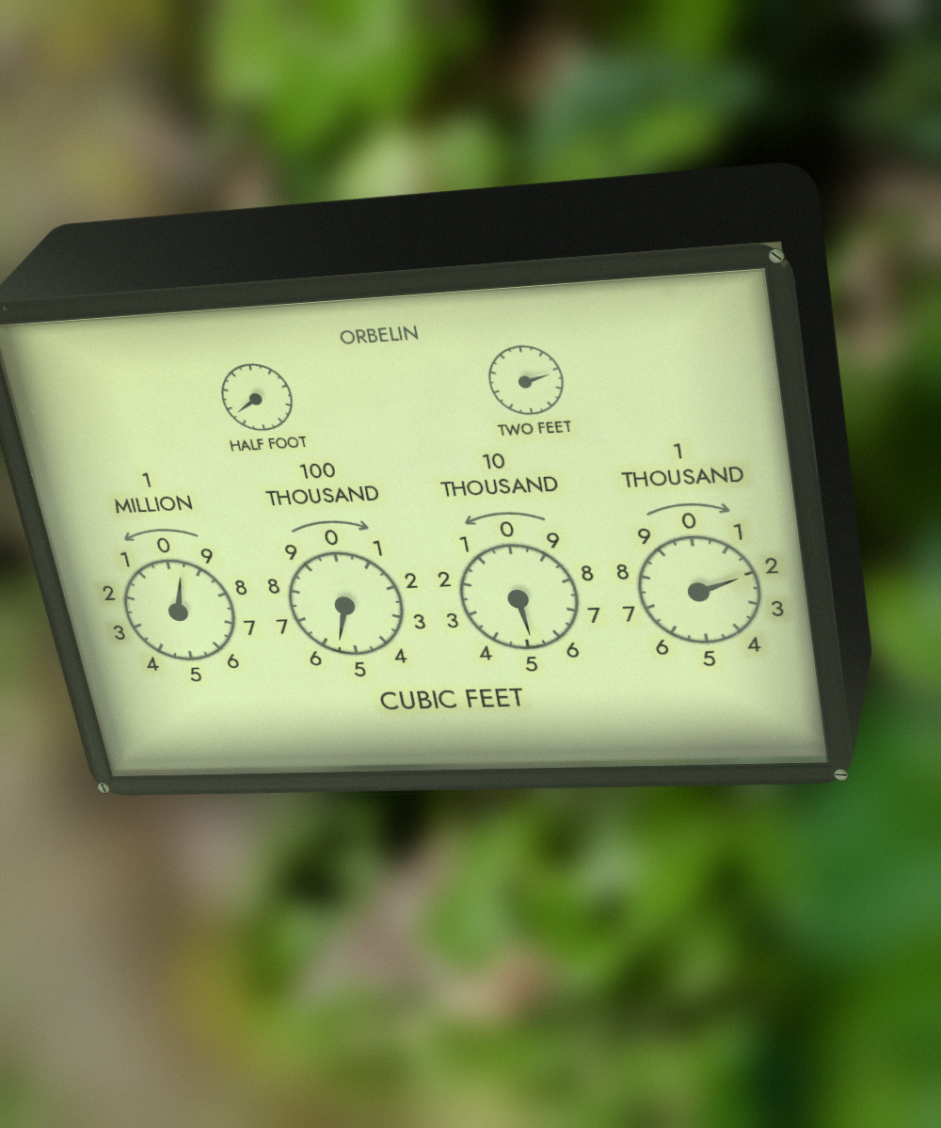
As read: 955200 ft³
